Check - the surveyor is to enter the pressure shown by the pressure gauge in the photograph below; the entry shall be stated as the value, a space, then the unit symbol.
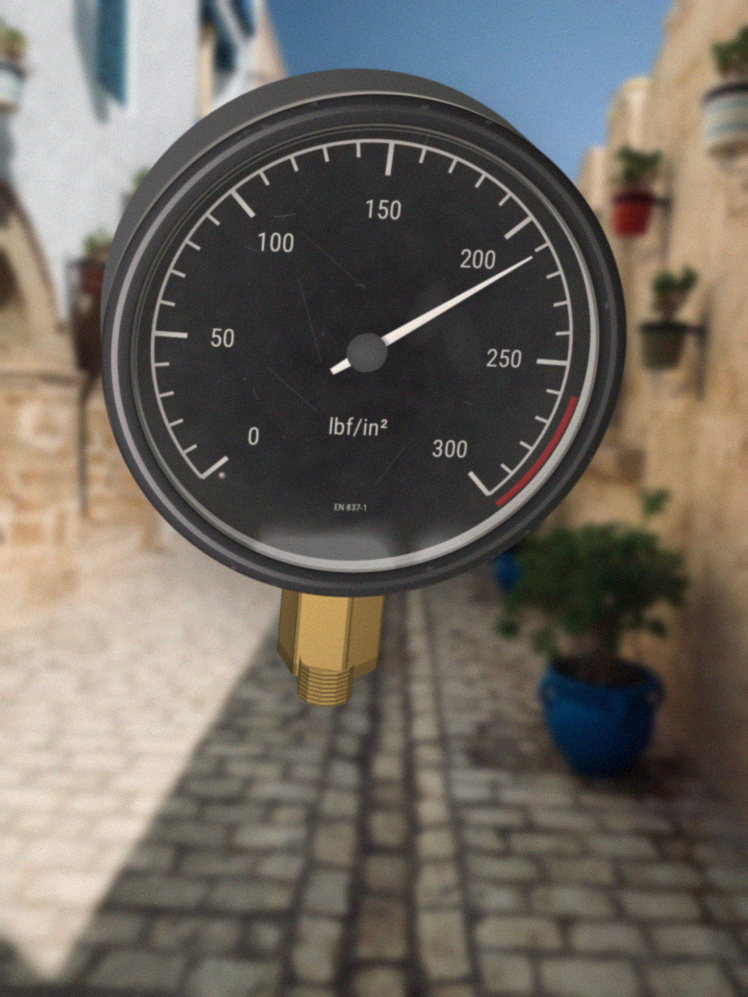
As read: 210 psi
